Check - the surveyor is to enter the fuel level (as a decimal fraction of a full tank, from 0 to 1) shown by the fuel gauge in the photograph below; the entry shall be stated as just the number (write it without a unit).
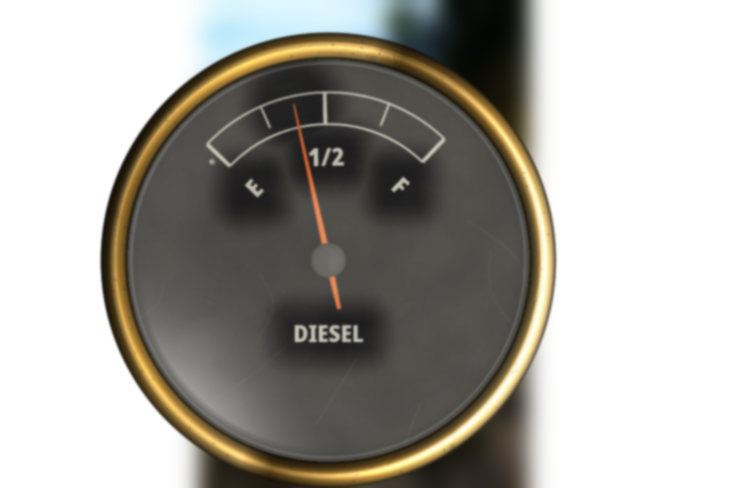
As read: 0.375
